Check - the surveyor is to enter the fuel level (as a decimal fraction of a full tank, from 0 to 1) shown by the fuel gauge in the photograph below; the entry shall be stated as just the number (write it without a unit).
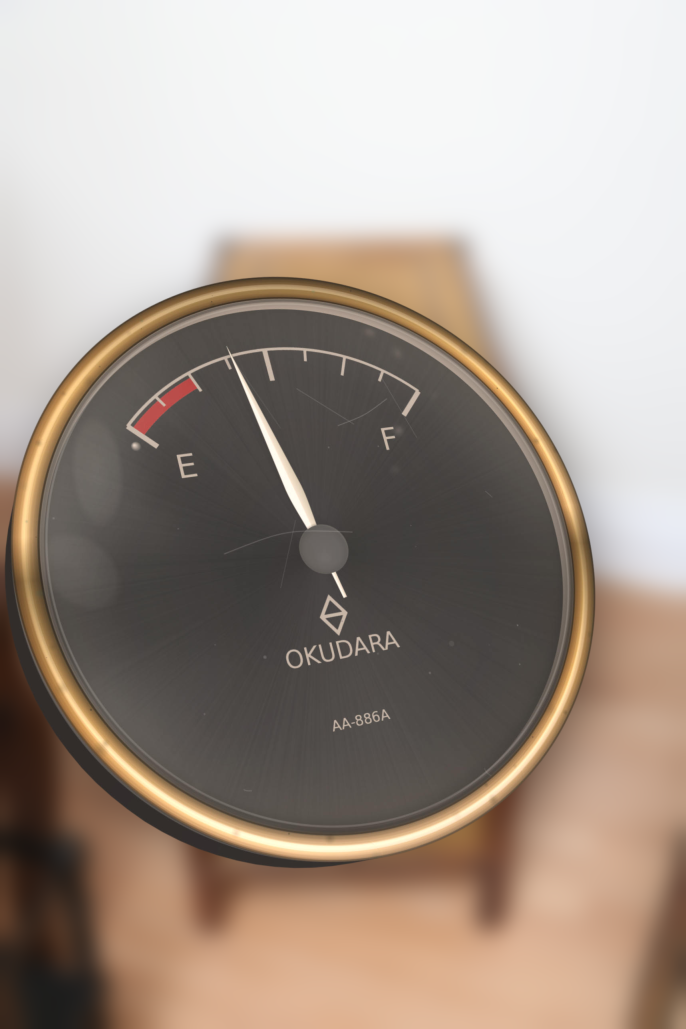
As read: 0.375
